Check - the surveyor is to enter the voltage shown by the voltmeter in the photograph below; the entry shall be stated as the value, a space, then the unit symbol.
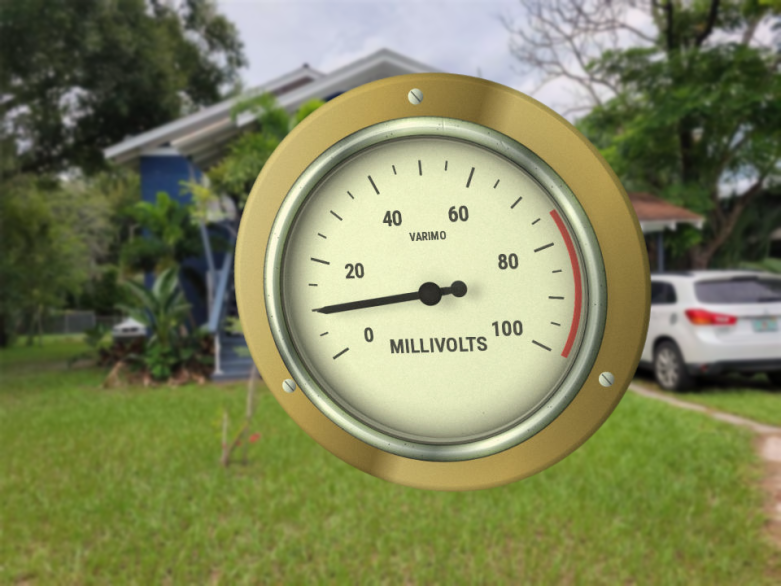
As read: 10 mV
